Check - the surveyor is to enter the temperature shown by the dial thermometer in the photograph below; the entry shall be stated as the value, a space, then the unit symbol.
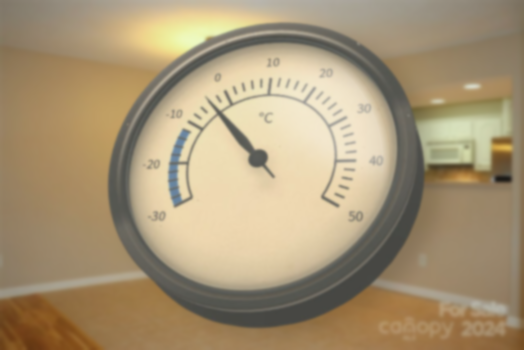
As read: -4 °C
